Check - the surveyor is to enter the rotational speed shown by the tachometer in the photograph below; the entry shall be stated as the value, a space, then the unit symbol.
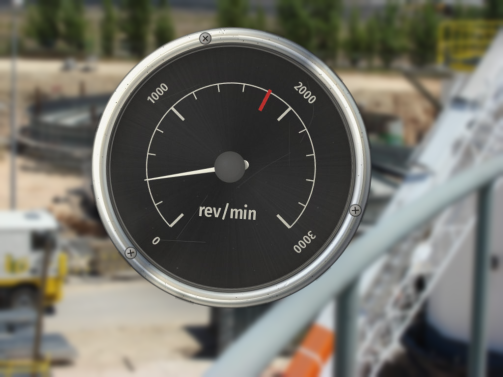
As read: 400 rpm
